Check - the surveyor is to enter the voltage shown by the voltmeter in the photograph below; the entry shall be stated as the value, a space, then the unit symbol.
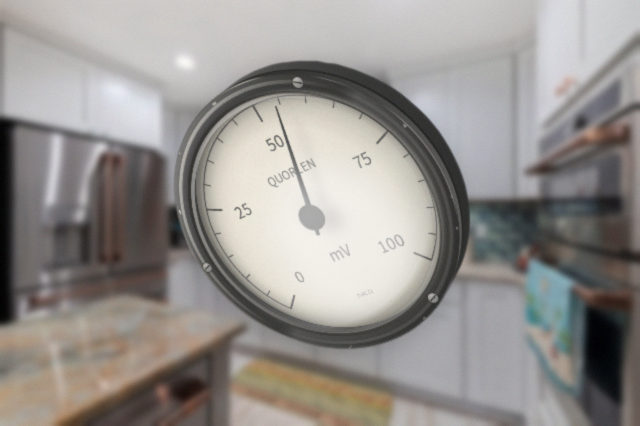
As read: 55 mV
